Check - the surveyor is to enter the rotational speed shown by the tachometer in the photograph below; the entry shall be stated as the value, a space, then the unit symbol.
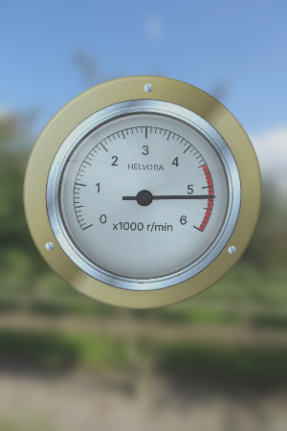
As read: 5200 rpm
